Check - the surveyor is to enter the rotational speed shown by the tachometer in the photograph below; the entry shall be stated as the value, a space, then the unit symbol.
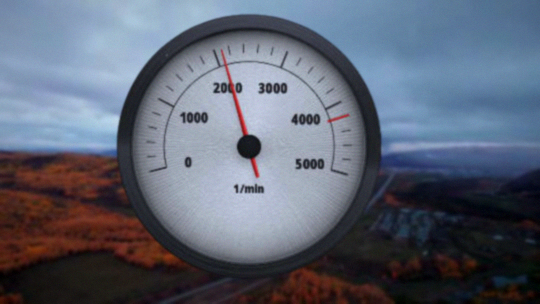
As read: 2100 rpm
